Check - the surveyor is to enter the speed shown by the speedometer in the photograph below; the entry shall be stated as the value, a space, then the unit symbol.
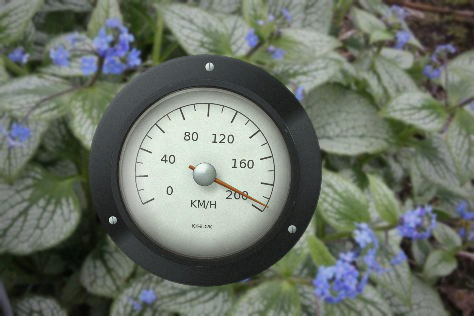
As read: 195 km/h
